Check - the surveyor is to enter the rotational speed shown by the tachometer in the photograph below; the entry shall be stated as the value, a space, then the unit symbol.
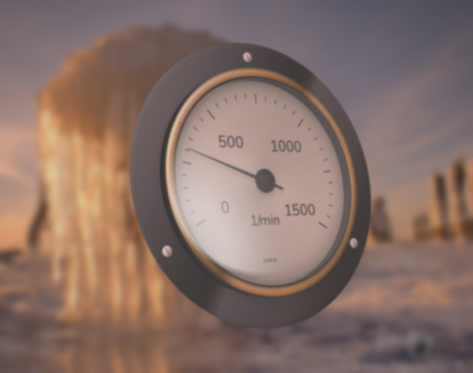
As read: 300 rpm
